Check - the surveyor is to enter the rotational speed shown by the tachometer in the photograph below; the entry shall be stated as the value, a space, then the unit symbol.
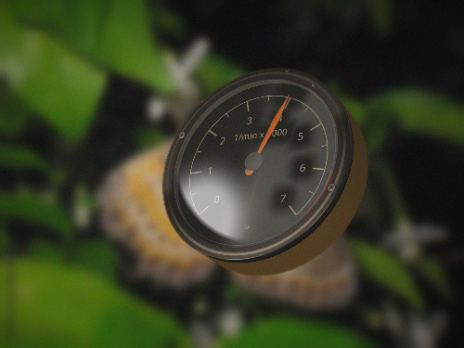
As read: 4000 rpm
